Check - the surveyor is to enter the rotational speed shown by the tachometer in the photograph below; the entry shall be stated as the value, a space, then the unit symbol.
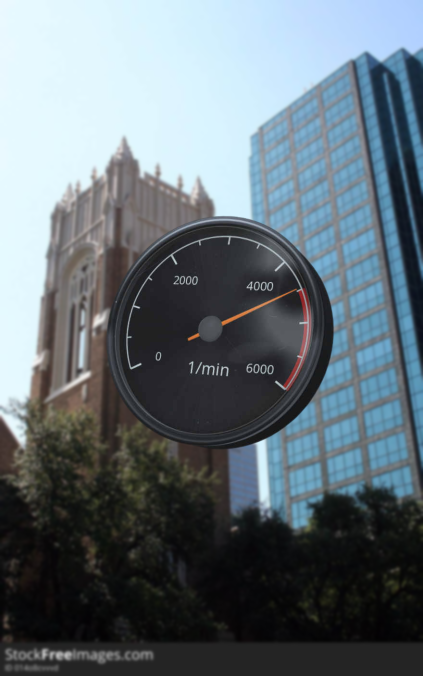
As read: 4500 rpm
